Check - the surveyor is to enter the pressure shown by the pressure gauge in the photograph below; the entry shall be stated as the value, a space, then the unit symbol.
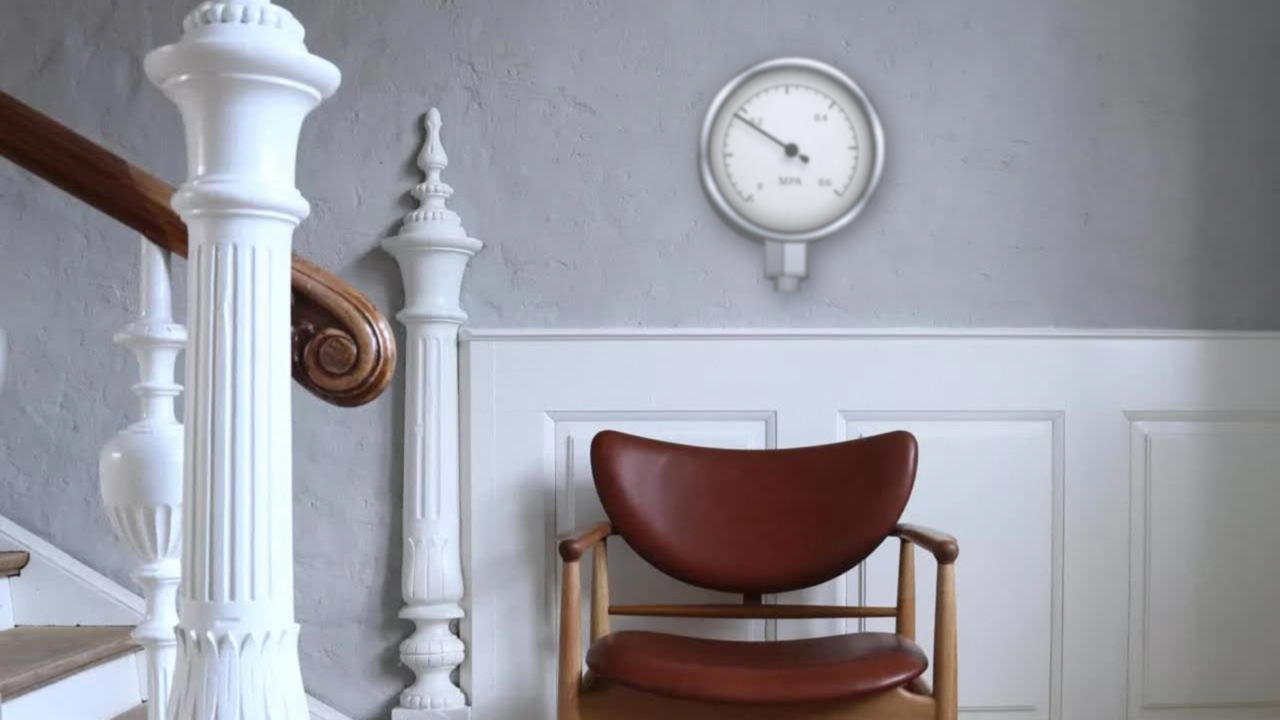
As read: 0.18 MPa
